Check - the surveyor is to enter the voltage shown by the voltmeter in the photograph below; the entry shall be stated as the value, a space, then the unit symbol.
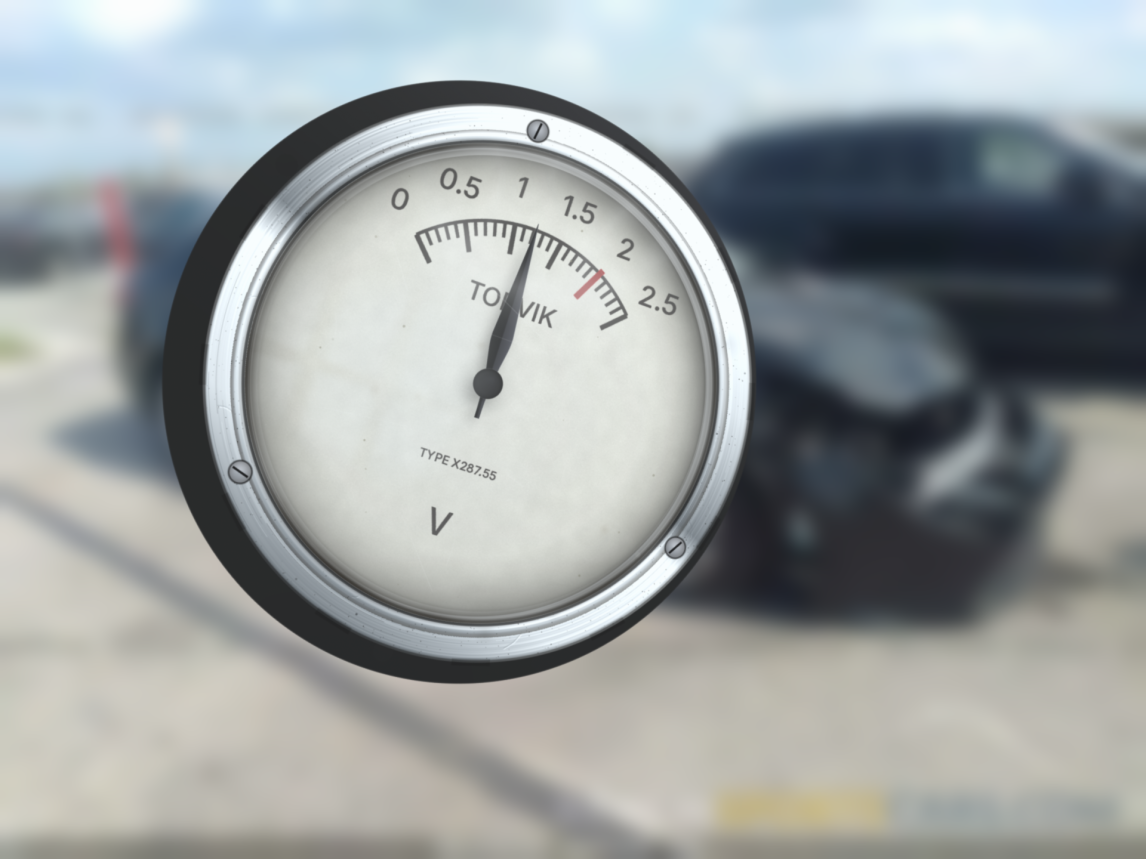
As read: 1.2 V
